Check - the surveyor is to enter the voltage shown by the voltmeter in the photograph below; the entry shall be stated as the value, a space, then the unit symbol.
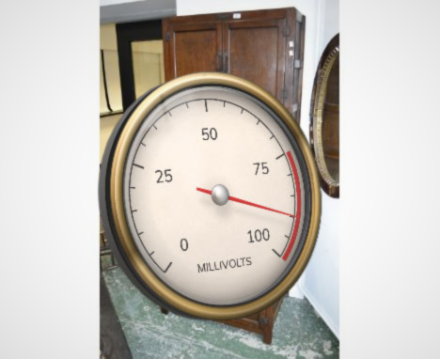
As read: 90 mV
